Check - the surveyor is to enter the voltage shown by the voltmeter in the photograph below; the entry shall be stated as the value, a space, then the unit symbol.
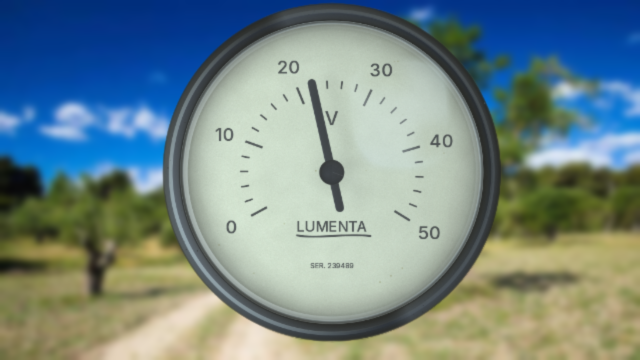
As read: 22 V
